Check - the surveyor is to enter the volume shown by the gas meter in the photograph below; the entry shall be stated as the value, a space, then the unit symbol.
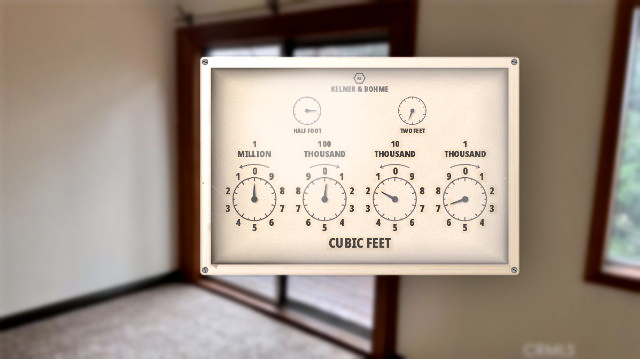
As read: 1700 ft³
